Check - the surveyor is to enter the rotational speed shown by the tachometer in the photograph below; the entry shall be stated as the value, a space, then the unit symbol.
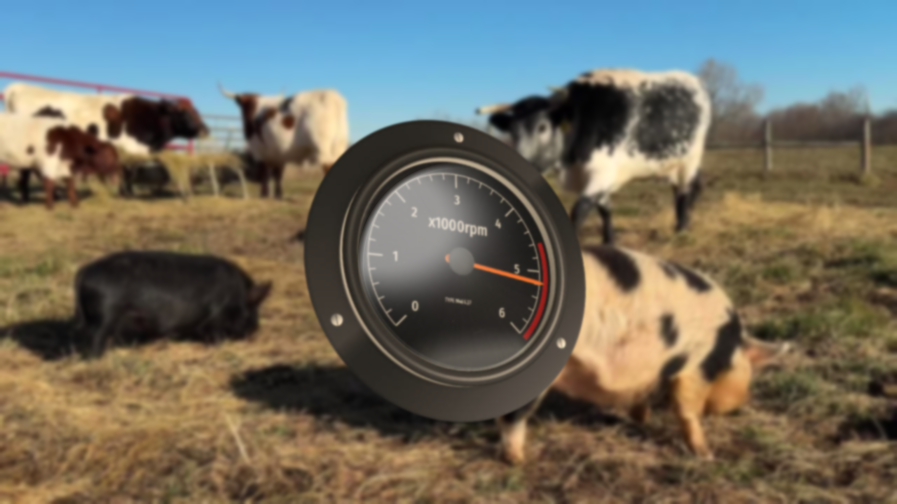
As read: 5200 rpm
